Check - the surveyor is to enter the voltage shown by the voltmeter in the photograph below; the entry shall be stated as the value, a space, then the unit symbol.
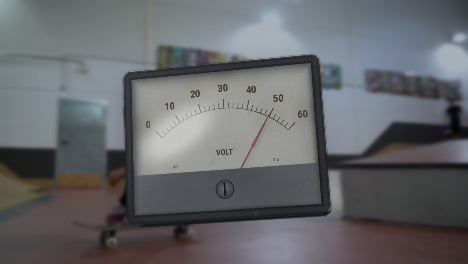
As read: 50 V
